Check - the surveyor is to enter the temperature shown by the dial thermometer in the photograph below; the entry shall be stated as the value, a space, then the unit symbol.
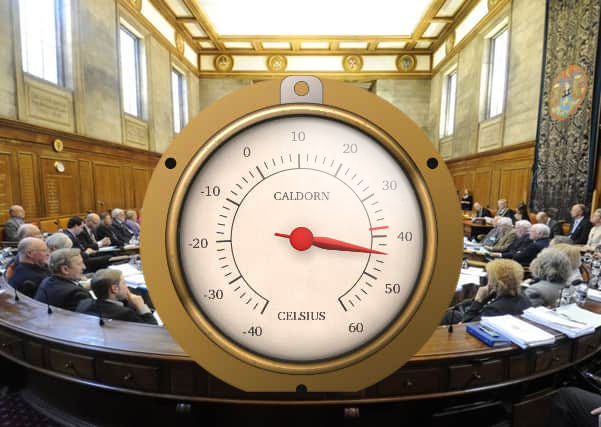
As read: 44 °C
